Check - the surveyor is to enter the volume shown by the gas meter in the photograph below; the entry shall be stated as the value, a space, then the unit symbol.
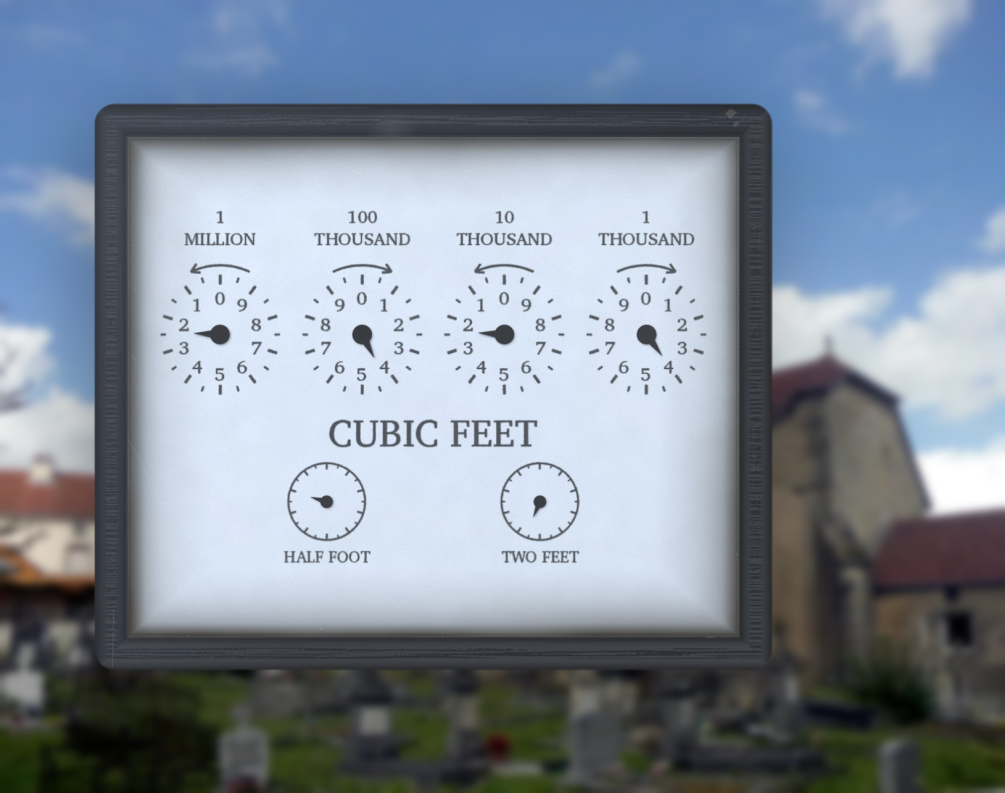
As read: 242400 ft³
